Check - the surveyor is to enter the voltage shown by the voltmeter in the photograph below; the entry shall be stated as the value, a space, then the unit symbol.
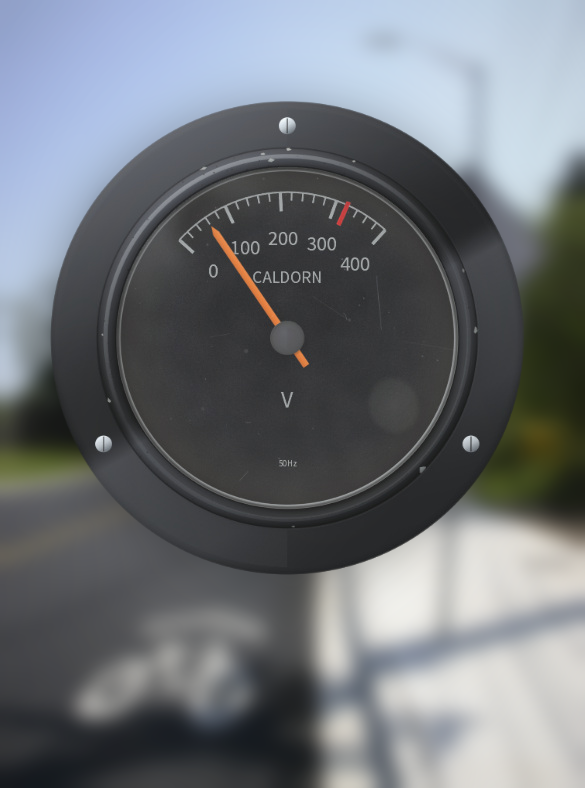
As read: 60 V
